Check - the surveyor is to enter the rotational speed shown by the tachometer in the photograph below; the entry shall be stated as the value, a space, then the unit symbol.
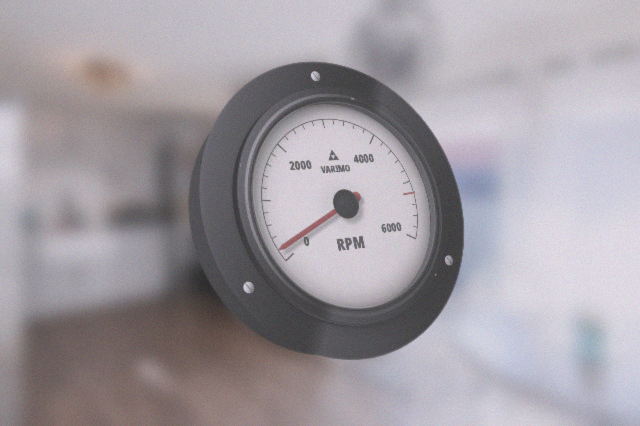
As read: 200 rpm
